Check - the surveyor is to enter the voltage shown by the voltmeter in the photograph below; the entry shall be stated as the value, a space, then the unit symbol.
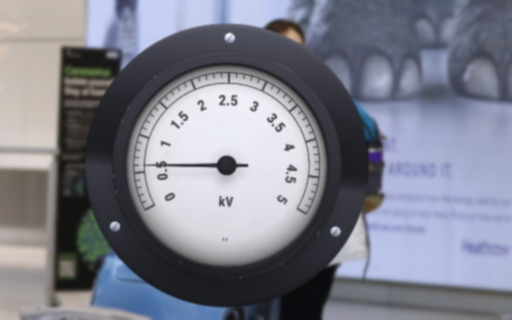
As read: 0.6 kV
